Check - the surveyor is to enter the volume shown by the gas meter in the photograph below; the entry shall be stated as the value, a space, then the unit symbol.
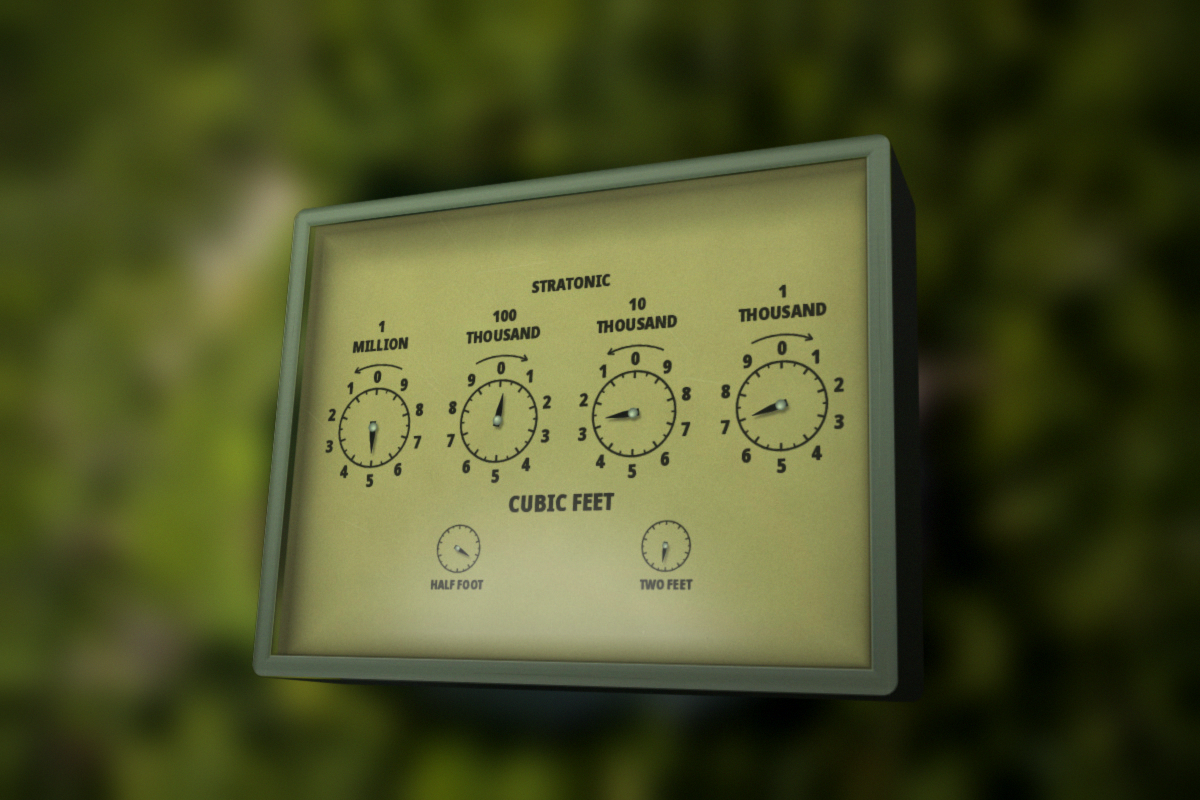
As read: 502700 ft³
